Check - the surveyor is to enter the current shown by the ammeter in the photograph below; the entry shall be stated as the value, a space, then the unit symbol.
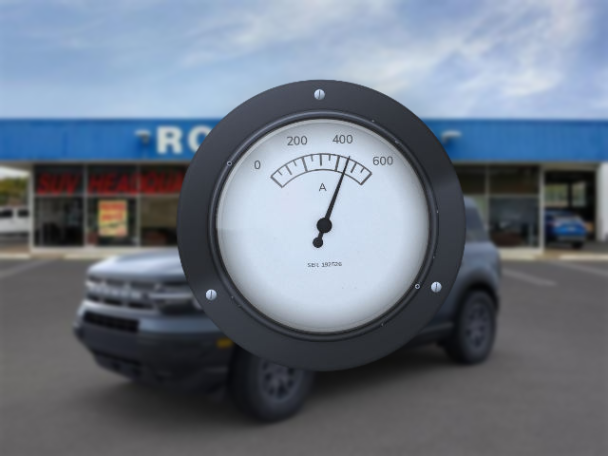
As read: 450 A
